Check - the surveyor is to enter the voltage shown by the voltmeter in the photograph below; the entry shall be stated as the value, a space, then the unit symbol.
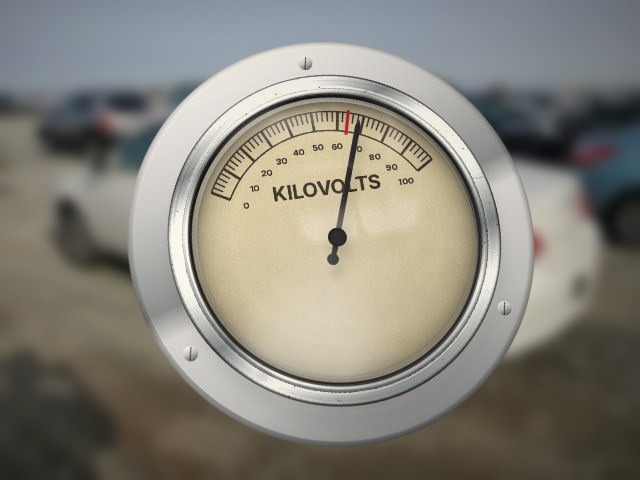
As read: 68 kV
